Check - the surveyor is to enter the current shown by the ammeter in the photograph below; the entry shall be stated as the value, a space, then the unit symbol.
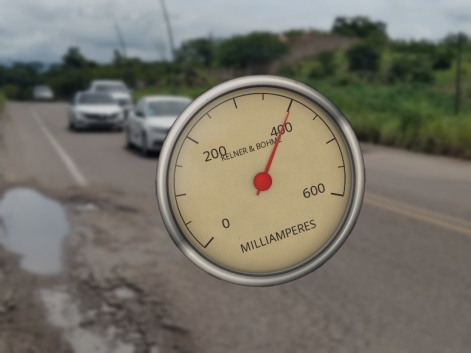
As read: 400 mA
